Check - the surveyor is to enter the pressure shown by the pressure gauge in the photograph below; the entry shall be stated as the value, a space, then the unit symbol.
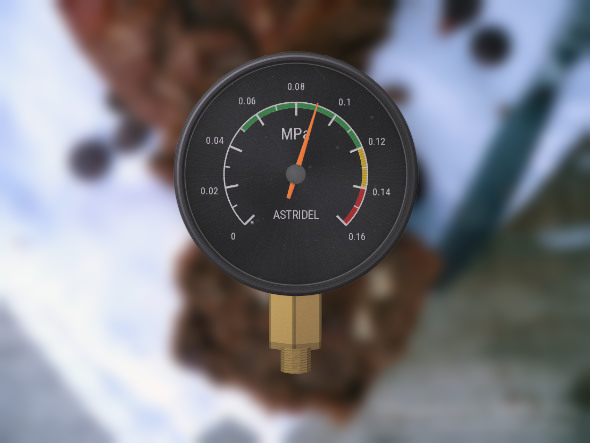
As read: 0.09 MPa
